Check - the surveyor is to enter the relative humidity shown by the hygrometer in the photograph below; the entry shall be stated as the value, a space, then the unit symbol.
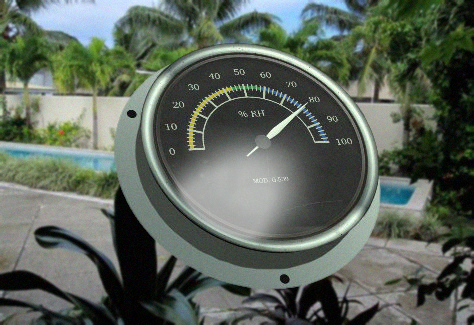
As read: 80 %
